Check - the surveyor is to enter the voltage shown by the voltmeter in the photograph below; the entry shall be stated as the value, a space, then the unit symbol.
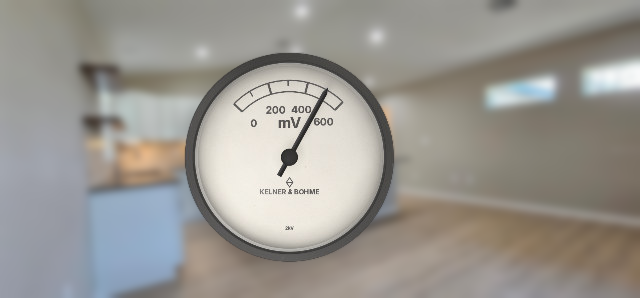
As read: 500 mV
